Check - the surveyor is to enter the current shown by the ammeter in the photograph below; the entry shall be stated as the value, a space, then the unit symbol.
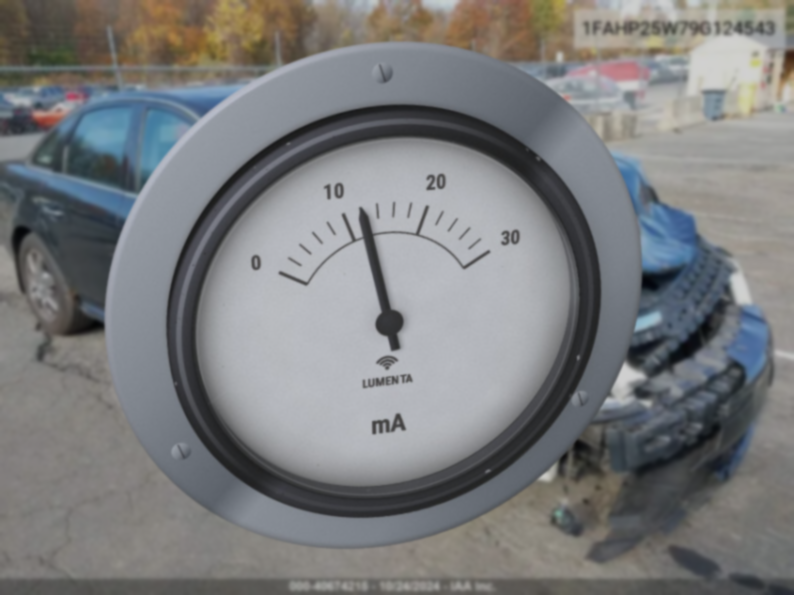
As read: 12 mA
